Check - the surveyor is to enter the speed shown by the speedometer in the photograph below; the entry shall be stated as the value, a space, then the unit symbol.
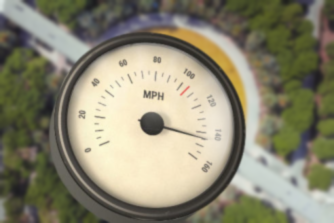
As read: 145 mph
